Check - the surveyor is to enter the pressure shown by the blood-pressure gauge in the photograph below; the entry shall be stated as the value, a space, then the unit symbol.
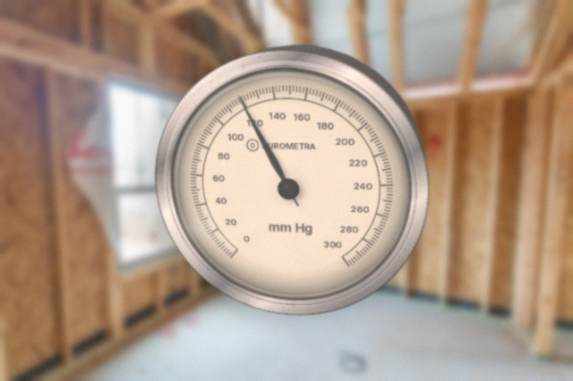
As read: 120 mmHg
